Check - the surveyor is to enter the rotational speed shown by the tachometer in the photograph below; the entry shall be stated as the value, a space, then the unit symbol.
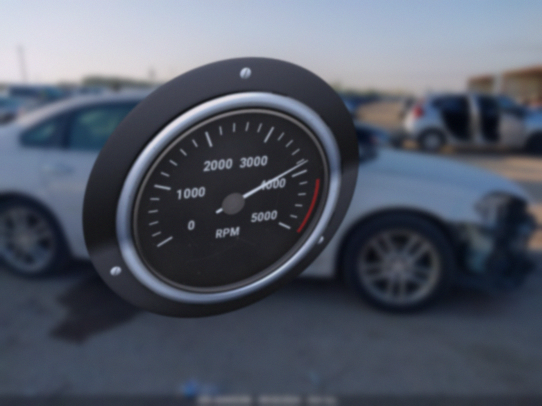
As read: 3800 rpm
